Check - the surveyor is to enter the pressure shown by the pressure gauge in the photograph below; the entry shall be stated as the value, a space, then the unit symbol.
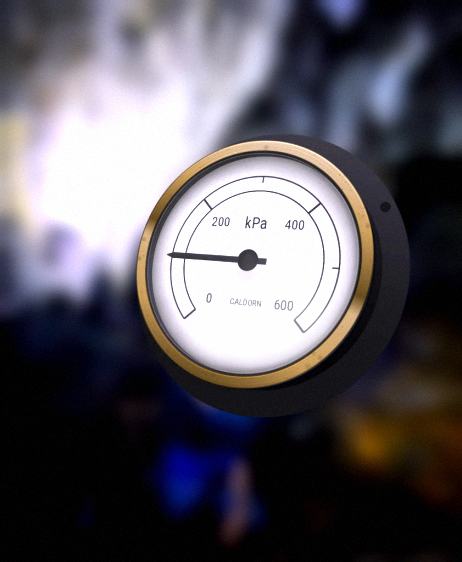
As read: 100 kPa
